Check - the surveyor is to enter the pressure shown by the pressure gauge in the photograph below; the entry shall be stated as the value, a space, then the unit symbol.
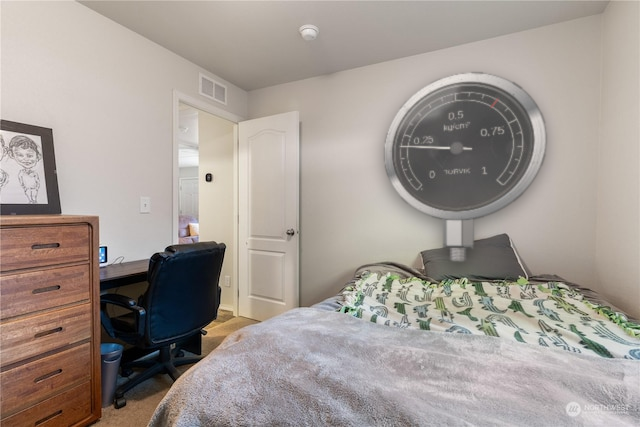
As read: 0.2 kg/cm²
